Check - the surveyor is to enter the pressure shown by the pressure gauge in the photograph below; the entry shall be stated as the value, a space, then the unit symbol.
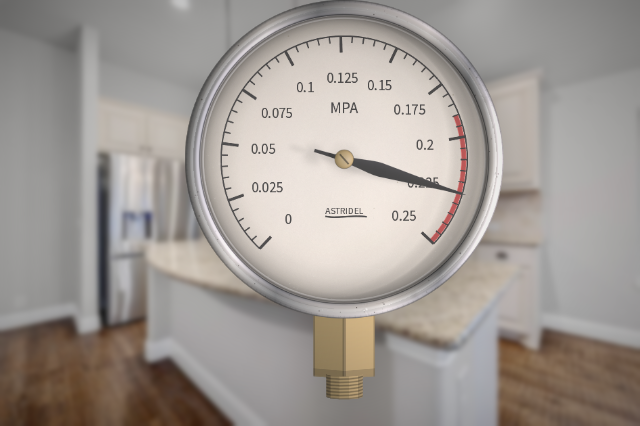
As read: 0.225 MPa
